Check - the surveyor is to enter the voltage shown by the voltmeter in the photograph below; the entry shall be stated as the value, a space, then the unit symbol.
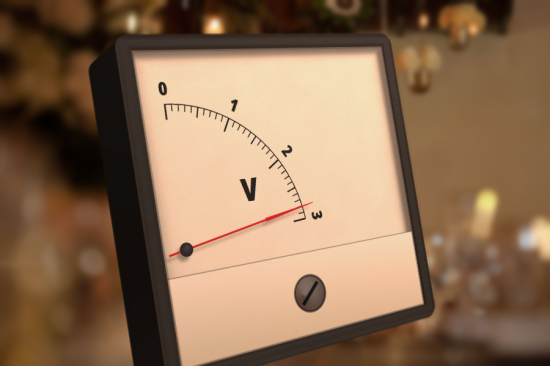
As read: 2.8 V
